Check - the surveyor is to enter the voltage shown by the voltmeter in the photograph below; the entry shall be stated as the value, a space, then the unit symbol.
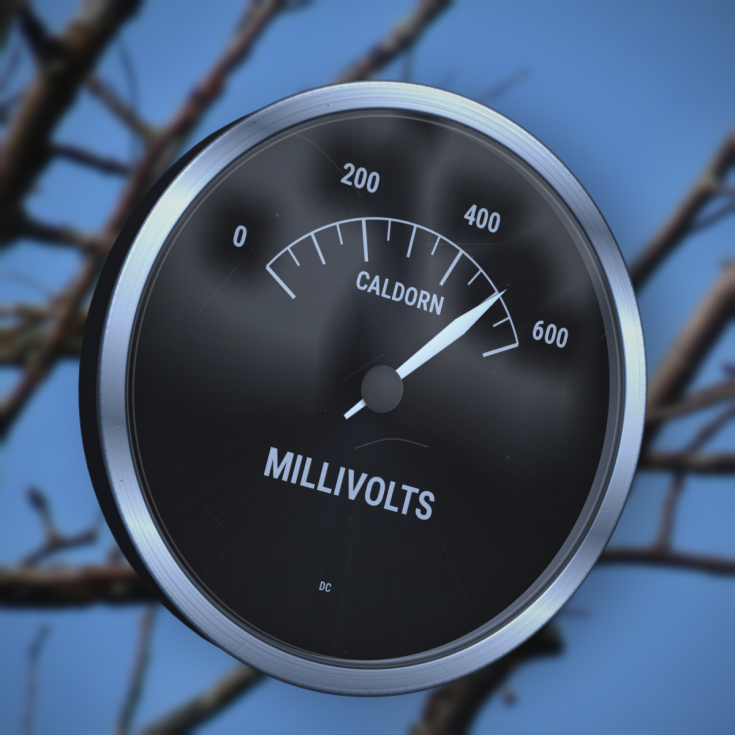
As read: 500 mV
